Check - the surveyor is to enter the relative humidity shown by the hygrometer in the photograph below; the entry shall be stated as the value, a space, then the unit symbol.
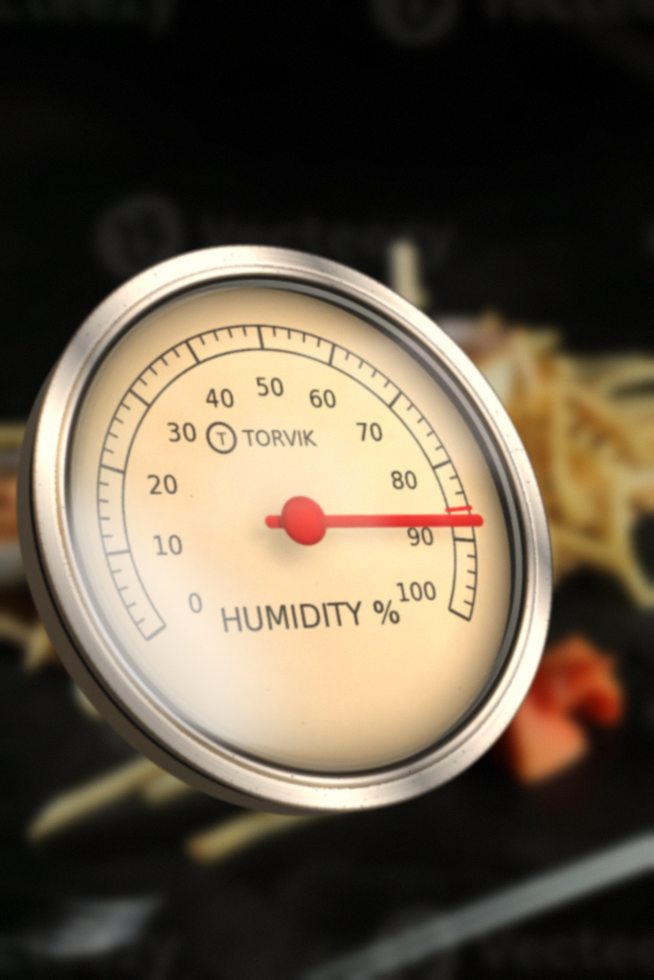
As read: 88 %
